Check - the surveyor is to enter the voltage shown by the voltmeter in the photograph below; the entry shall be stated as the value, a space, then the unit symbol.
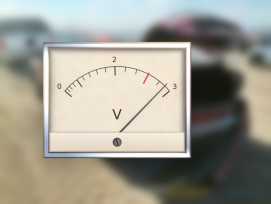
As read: 2.9 V
